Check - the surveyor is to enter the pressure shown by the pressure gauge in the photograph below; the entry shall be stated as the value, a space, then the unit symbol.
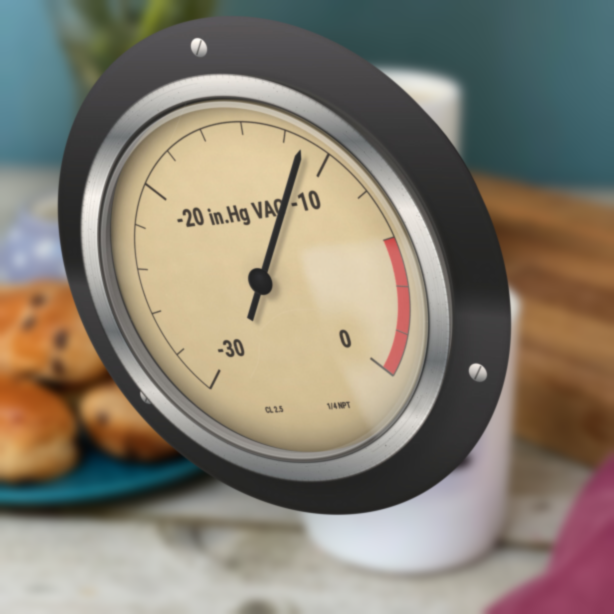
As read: -11 inHg
